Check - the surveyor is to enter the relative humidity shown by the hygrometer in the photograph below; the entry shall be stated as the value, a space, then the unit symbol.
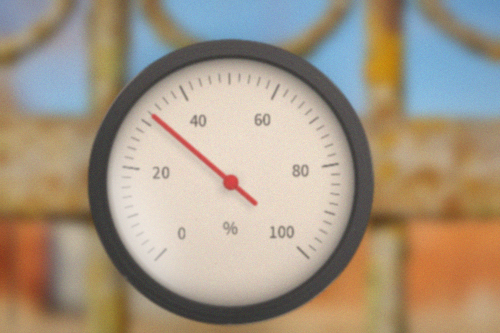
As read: 32 %
